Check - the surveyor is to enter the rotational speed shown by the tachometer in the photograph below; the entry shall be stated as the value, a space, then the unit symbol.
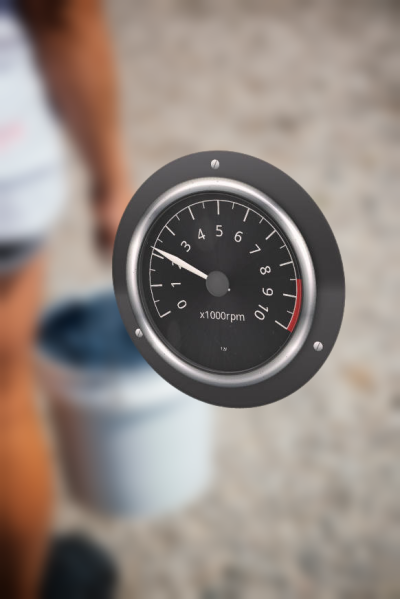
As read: 2250 rpm
